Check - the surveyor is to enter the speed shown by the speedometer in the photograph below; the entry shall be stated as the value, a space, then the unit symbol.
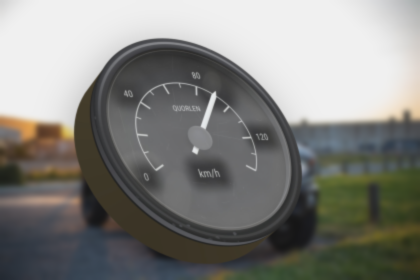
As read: 90 km/h
